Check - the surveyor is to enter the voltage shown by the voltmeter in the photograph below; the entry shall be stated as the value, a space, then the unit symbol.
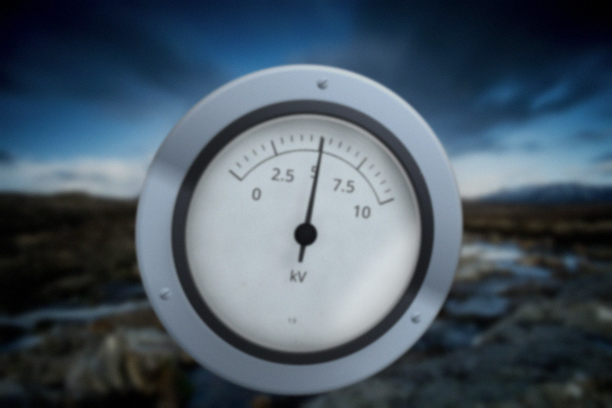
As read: 5 kV
